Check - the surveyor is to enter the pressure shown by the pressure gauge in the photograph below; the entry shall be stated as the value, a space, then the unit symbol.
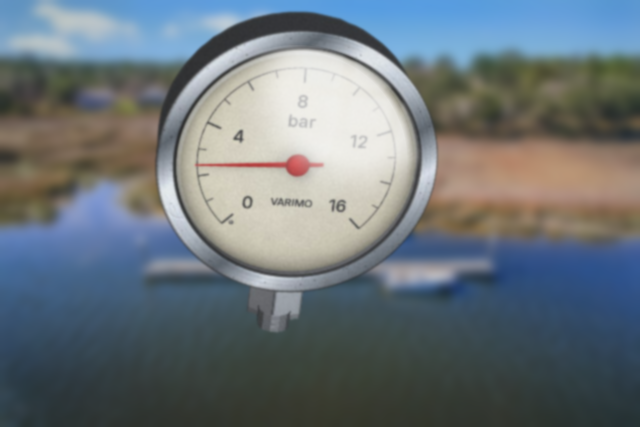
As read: 2.5 bar
